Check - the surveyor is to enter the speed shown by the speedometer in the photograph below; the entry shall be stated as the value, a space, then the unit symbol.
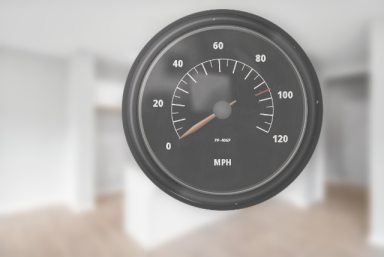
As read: 0 mph
